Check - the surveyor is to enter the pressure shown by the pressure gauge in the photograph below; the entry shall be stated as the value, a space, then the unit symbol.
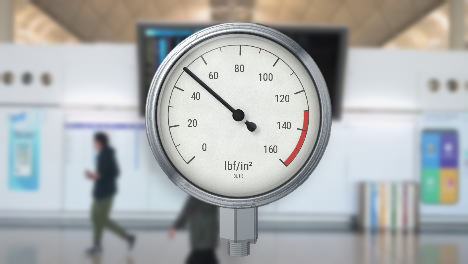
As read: 50 psi
